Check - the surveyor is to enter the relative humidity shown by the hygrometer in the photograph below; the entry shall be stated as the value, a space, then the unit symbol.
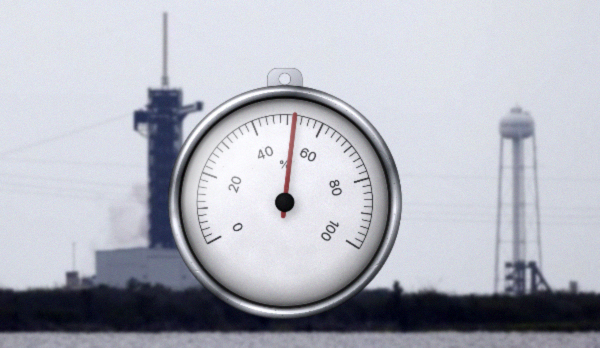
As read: 52 %
